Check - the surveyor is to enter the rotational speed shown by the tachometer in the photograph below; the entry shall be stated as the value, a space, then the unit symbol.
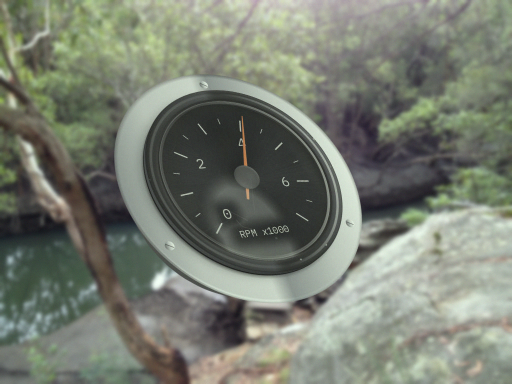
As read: 4000 rpm
